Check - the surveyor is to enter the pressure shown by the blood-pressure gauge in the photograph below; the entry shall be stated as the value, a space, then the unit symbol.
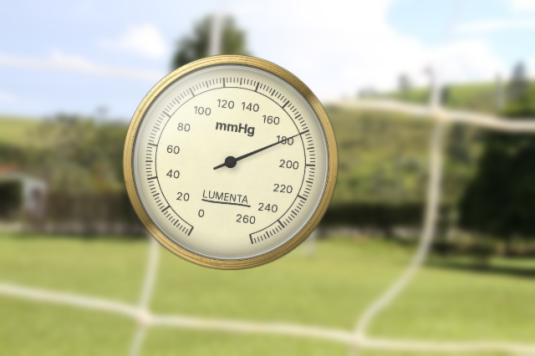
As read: 180 mmHg
